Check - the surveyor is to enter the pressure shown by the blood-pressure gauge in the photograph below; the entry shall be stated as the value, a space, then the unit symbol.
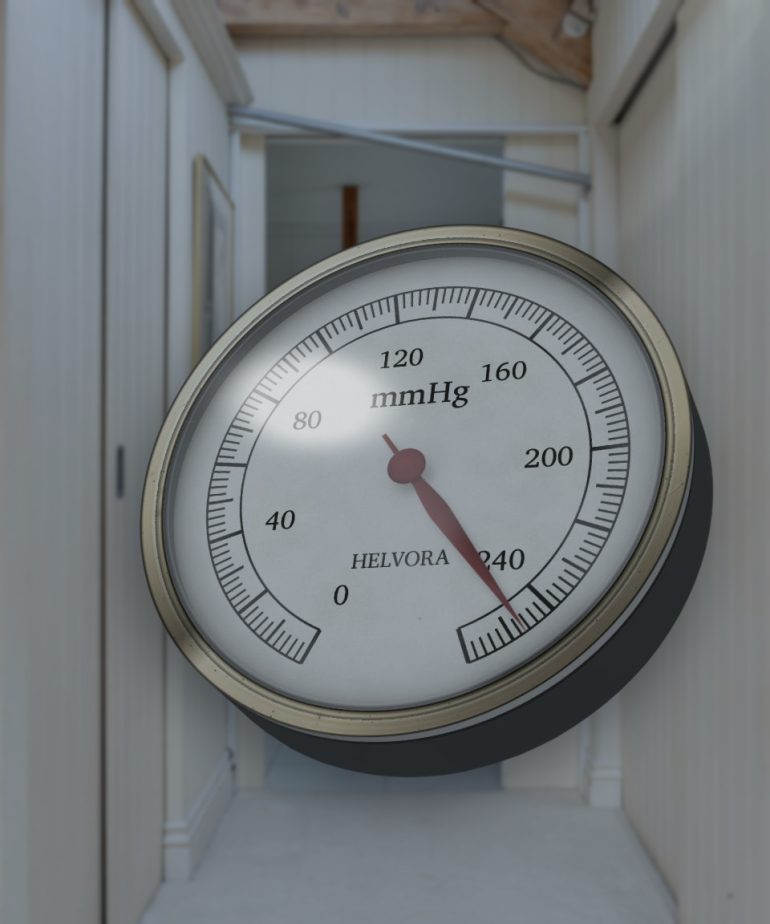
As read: 247 mmHg
